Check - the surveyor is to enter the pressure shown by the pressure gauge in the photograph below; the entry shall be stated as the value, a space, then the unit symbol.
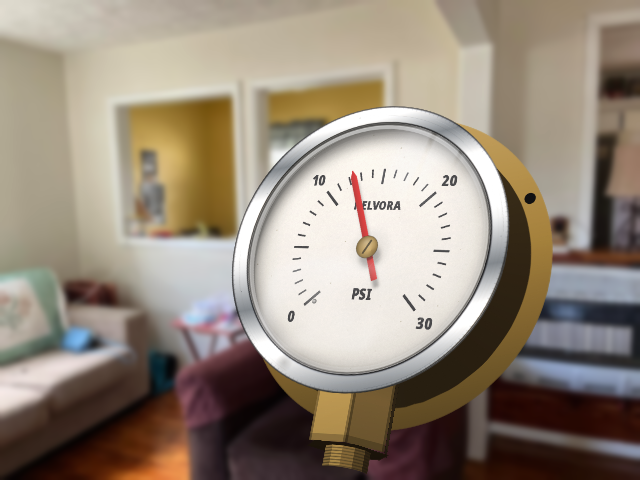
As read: 12.5 psi
